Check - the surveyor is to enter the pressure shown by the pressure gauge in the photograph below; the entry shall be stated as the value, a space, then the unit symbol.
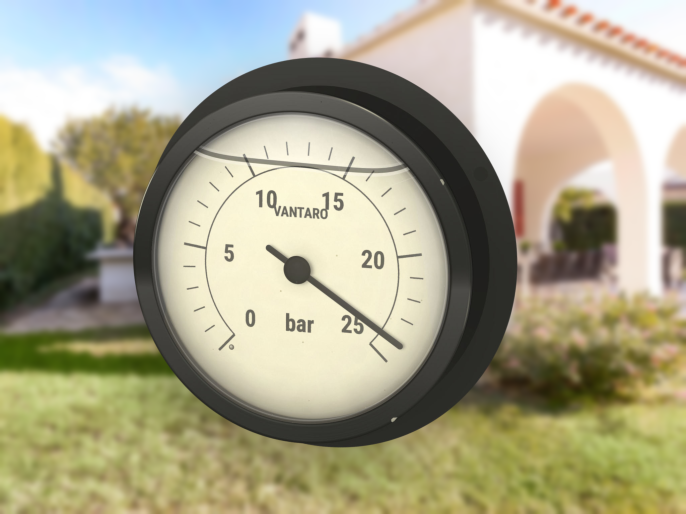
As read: 24 bar
